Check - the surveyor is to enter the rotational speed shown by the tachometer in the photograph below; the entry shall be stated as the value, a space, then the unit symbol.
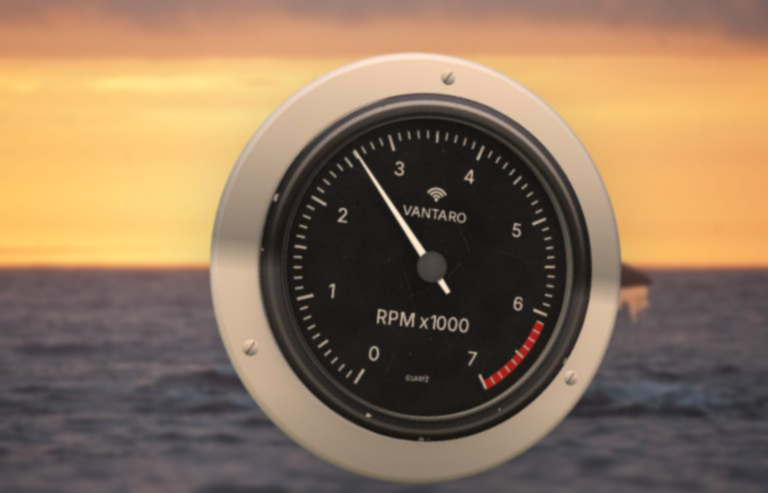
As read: 2600 rpm
